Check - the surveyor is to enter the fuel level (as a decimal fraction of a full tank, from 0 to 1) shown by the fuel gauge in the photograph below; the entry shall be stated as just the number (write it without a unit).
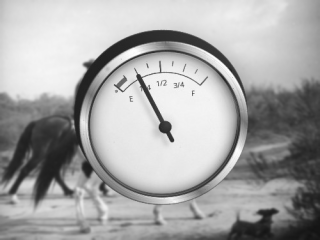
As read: 0.25
